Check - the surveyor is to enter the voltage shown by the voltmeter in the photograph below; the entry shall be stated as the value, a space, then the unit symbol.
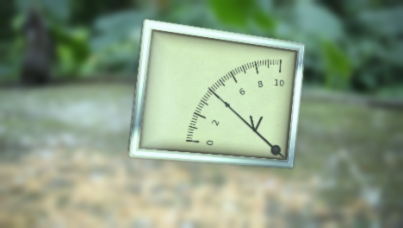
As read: 4 V
